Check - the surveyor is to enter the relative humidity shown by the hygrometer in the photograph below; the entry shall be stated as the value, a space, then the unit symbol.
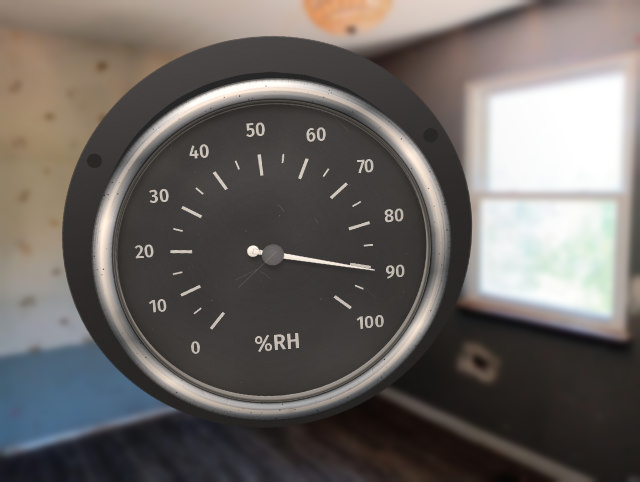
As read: 90 %
